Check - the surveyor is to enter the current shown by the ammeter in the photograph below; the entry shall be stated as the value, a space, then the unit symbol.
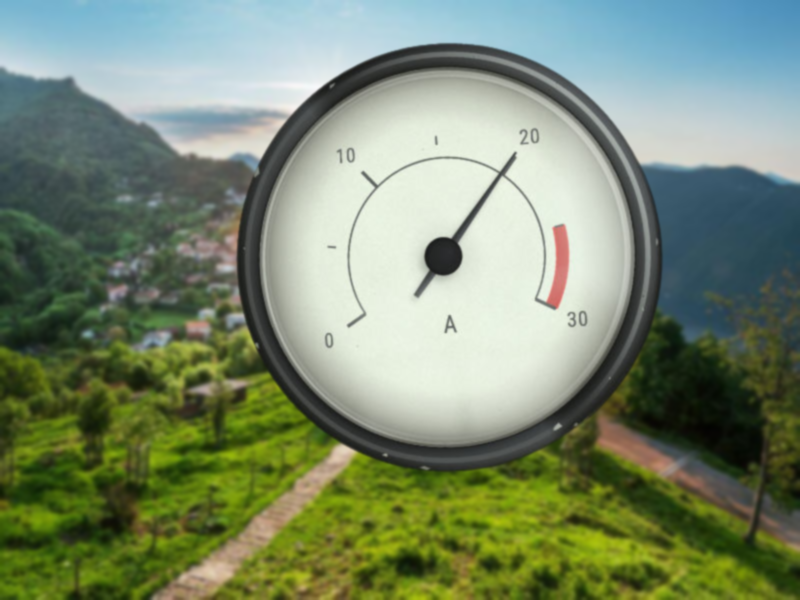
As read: 20 A
